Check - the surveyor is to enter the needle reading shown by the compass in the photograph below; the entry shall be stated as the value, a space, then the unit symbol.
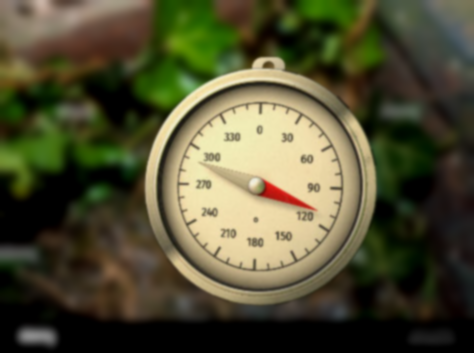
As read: 110 °
